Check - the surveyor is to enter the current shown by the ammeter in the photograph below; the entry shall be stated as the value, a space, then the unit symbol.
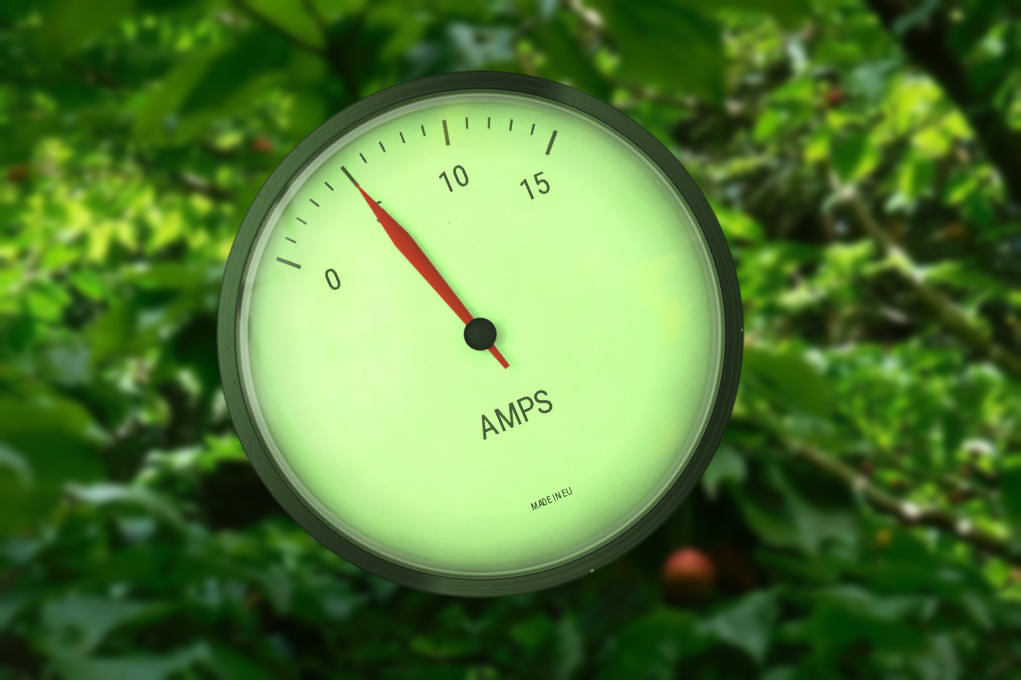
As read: 5 A
